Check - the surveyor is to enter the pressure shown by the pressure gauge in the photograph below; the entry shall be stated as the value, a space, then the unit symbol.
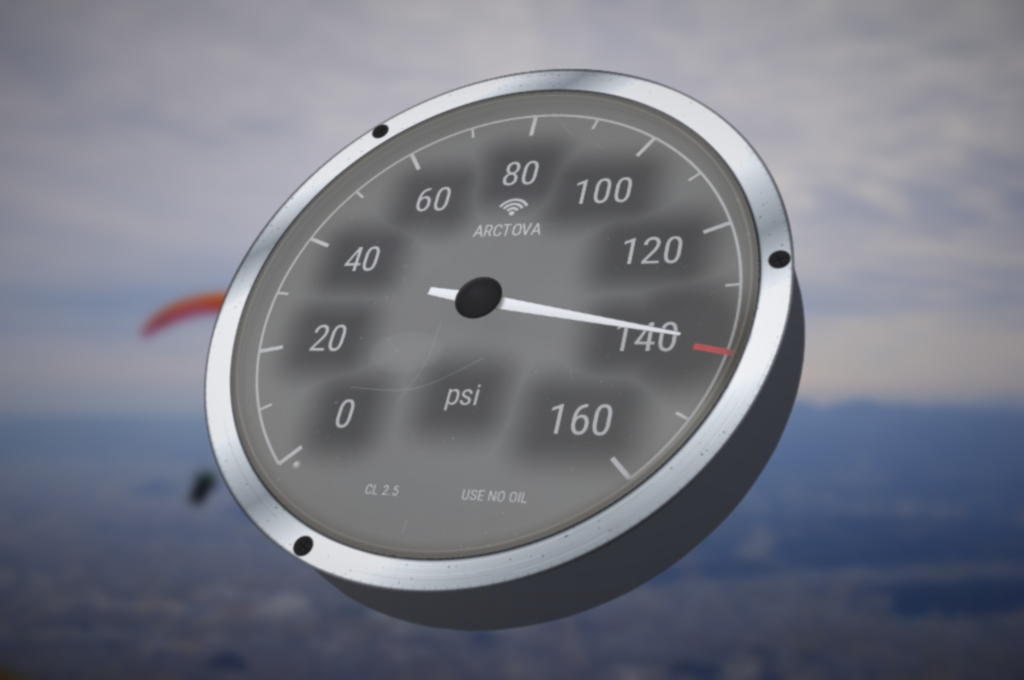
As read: 140 psi
